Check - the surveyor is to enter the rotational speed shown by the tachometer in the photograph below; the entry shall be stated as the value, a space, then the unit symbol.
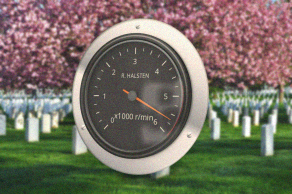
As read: 5625 rpm
